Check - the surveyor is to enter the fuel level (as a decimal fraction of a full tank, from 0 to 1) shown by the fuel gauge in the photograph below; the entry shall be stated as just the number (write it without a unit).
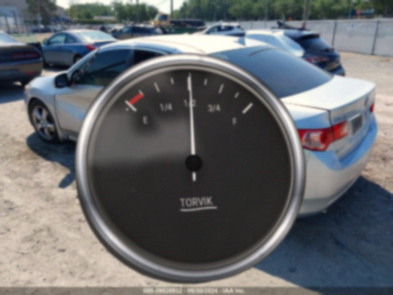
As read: 0.5
